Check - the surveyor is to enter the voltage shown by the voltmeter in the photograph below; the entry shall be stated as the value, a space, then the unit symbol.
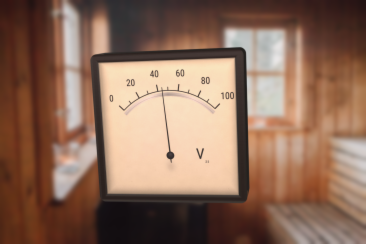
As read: 45 V
